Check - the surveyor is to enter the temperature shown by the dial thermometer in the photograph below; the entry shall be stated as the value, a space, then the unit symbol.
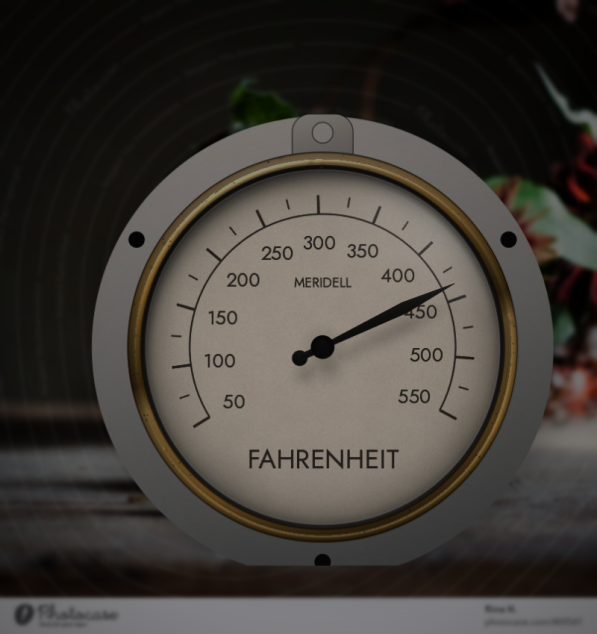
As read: 437.5 °F
